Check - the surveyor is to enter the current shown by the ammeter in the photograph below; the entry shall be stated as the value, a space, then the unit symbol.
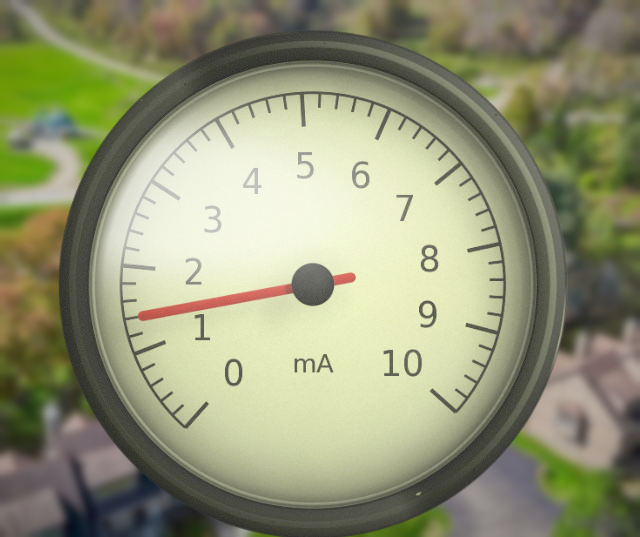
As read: 1.4 mA
